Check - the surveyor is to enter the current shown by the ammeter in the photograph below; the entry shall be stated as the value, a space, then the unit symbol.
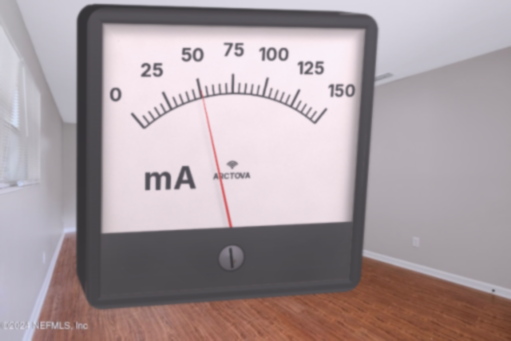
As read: 50 mA
